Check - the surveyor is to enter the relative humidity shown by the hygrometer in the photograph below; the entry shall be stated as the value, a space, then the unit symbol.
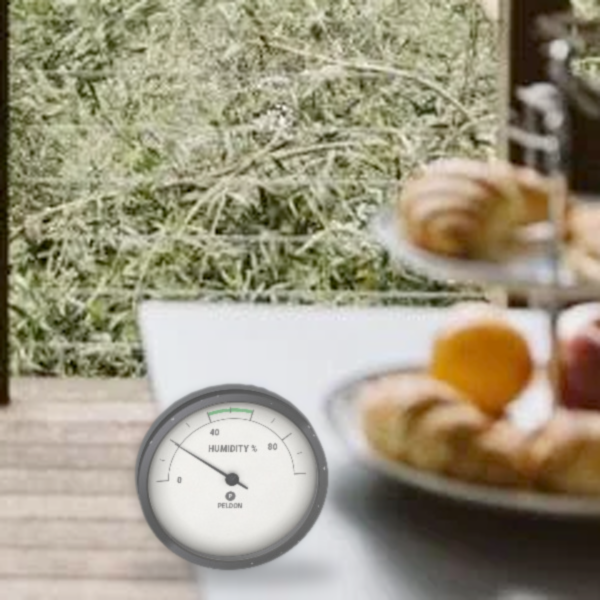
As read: 20 %
